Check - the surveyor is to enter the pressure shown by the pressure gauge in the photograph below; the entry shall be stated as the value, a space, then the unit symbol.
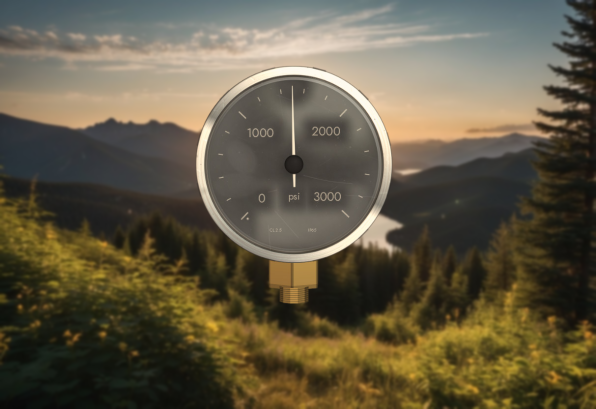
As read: 1500 psi
